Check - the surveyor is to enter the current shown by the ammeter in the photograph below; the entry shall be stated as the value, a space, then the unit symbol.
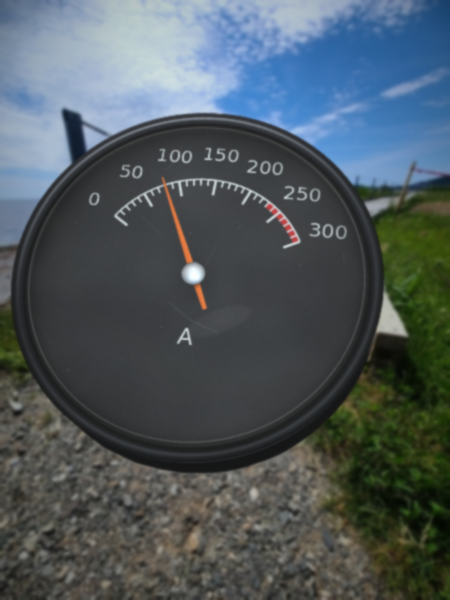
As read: 80 A
